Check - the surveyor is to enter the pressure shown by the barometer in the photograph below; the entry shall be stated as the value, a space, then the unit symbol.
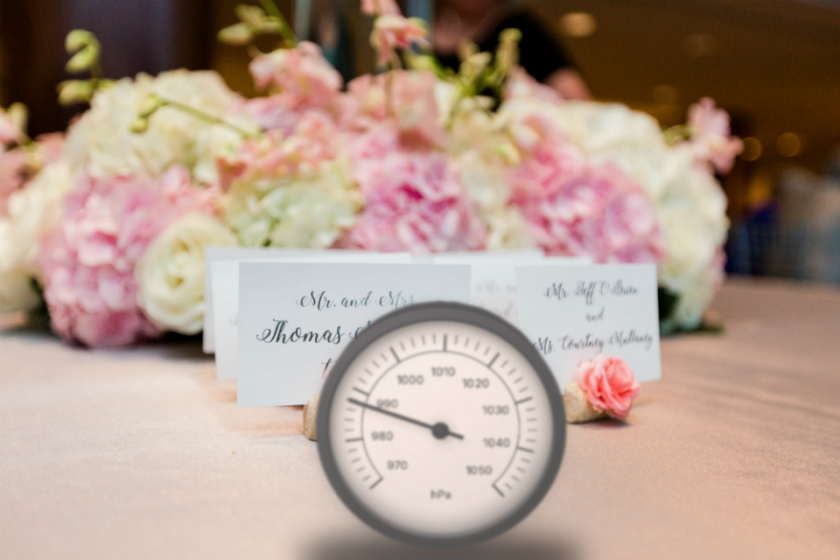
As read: 988 hPa
